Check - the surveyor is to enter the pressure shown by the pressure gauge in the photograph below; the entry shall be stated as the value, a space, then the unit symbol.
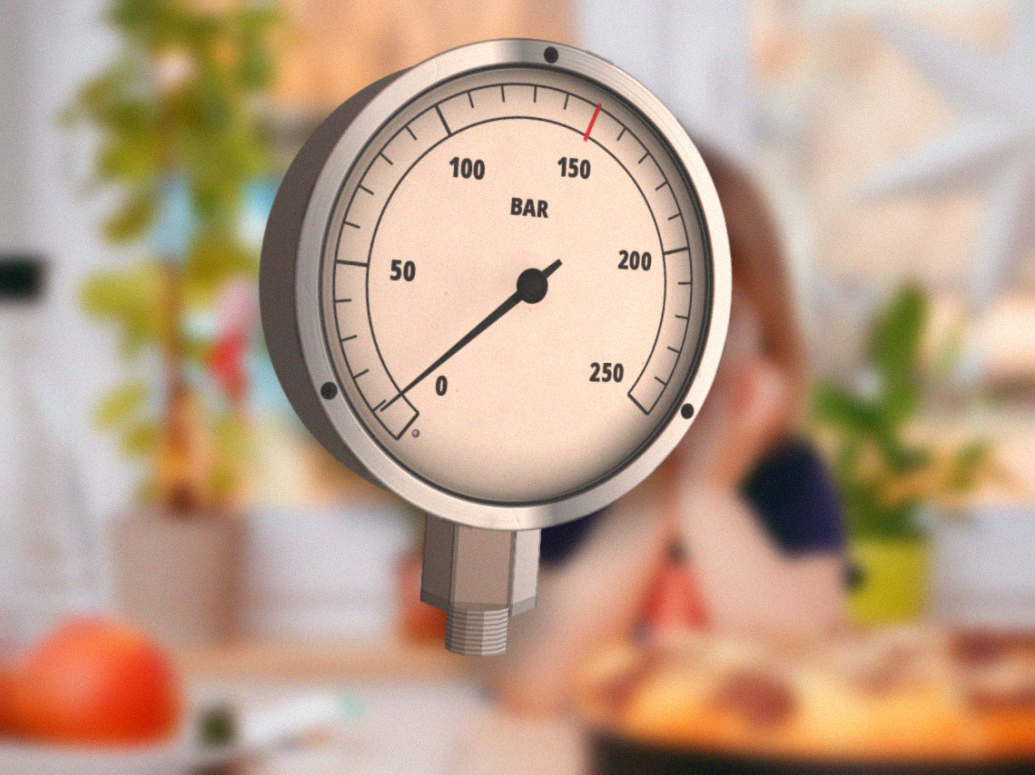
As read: 10 bar
